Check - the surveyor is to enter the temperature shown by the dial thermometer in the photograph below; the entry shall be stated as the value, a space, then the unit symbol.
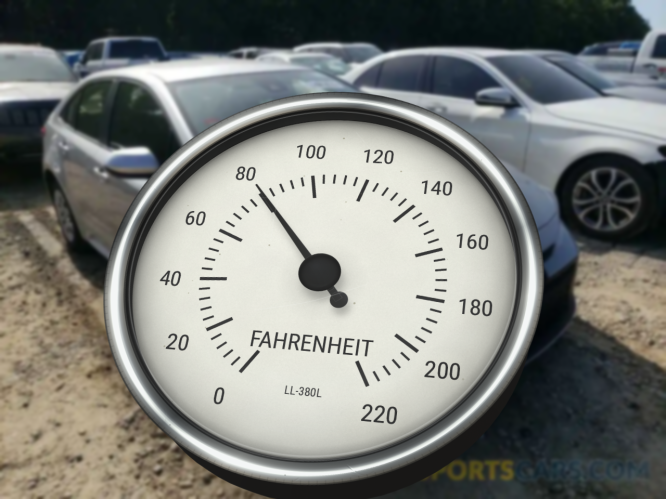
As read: 80 °F
